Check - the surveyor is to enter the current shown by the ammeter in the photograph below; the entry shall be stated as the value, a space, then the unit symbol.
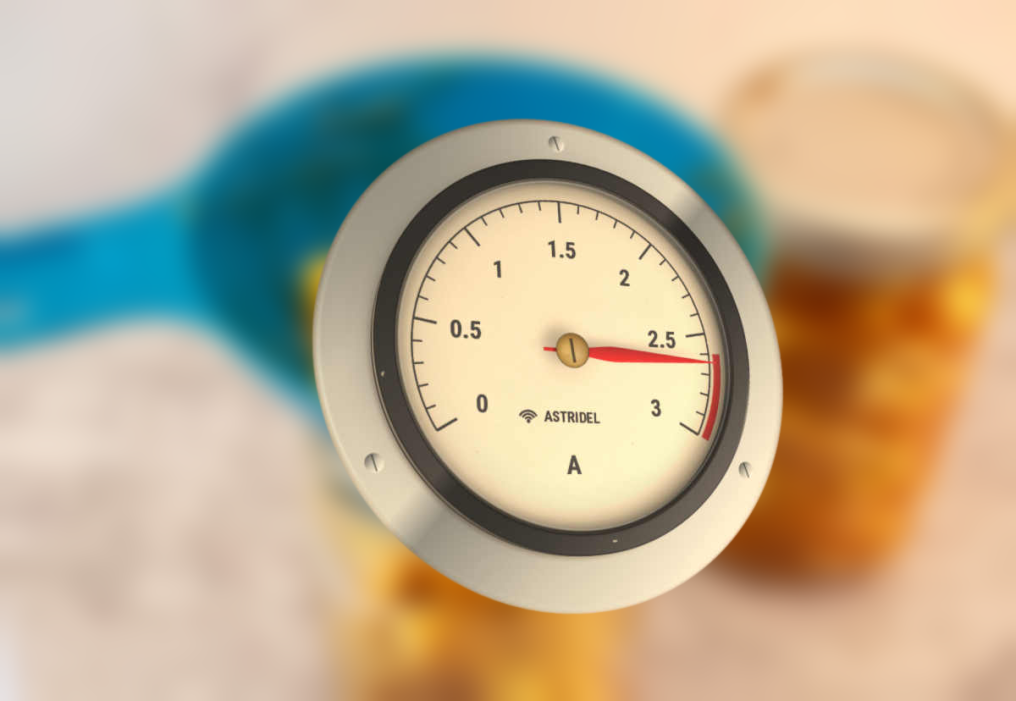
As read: 2.65 A
